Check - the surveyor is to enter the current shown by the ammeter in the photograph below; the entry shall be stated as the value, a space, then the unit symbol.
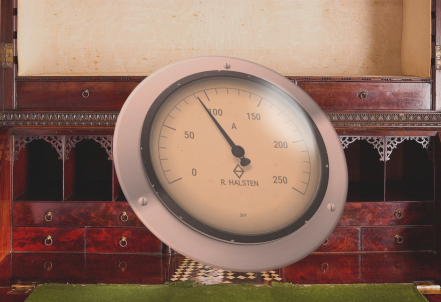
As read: 90 A
